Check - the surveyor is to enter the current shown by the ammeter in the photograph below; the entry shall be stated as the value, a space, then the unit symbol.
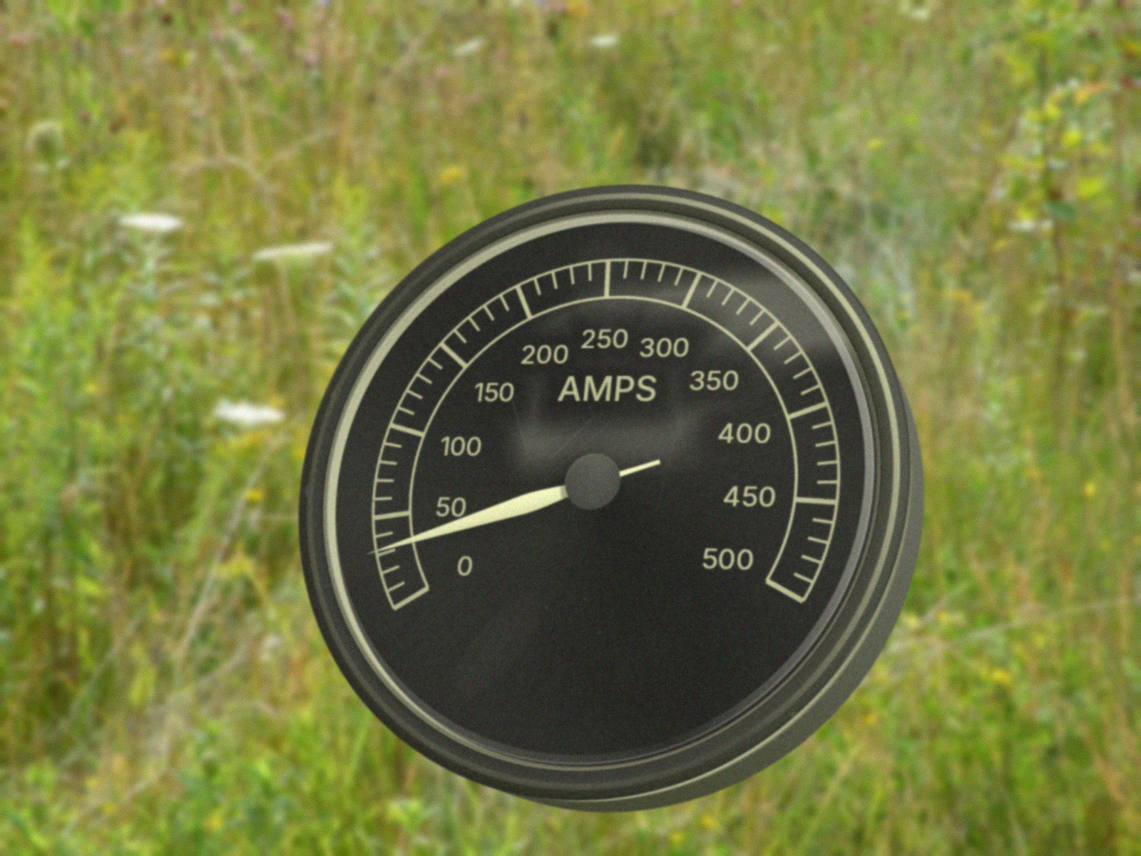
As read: 30 A
